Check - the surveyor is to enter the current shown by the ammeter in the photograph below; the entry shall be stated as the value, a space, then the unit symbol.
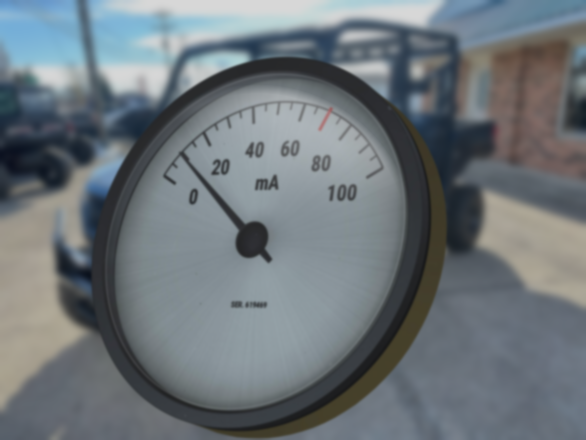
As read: 10 mA
